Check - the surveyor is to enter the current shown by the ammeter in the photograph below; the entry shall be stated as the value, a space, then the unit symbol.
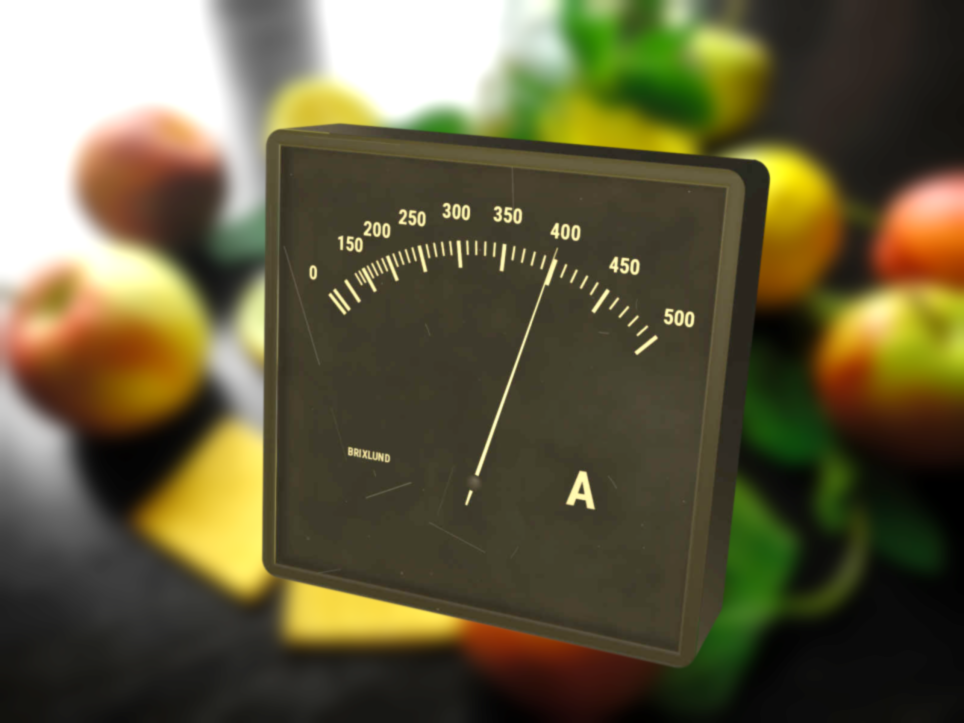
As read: 400 A
